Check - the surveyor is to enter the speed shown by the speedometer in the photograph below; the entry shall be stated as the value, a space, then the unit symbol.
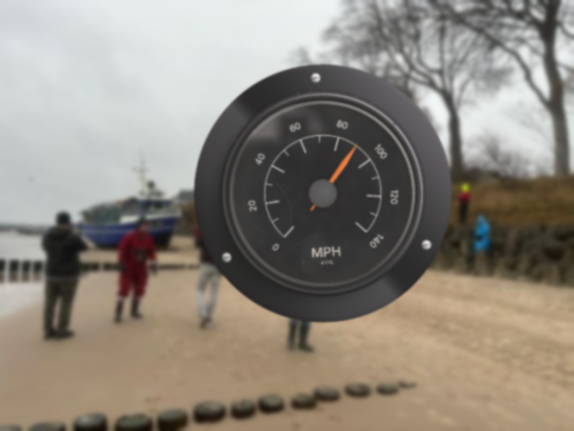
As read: 90 mph
